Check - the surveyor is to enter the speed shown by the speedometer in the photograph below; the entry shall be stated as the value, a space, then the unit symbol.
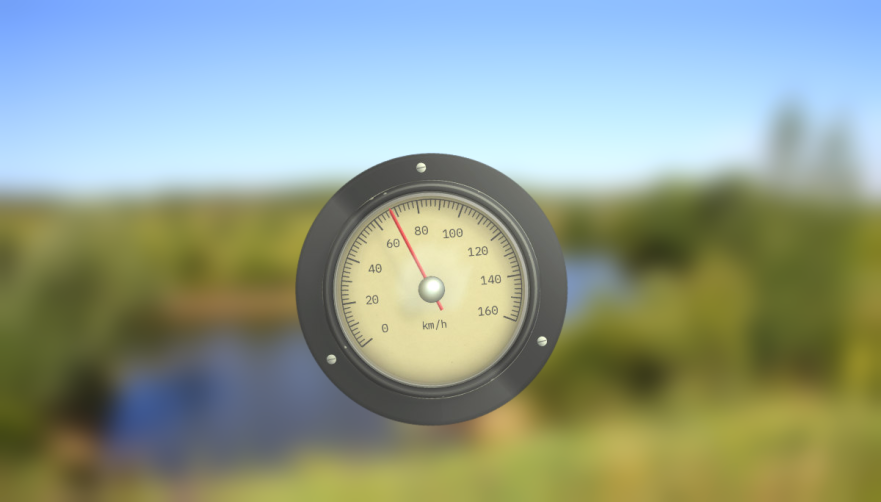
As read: 68 km/h
